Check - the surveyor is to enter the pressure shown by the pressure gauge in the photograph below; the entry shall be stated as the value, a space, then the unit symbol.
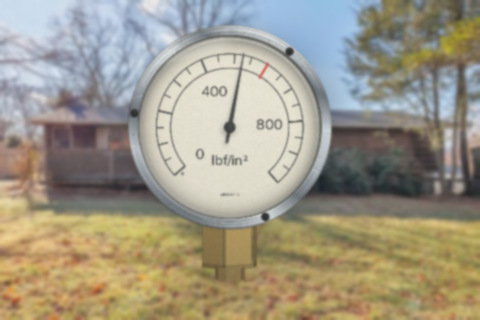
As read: 525 psi
